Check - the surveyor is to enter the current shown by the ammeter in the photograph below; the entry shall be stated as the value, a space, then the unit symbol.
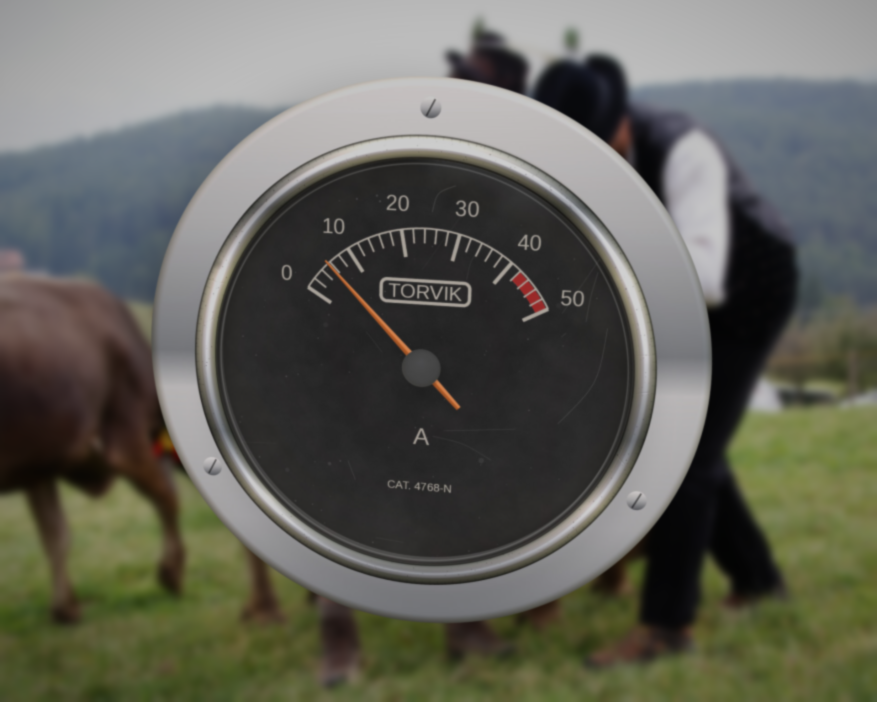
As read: 6 A
